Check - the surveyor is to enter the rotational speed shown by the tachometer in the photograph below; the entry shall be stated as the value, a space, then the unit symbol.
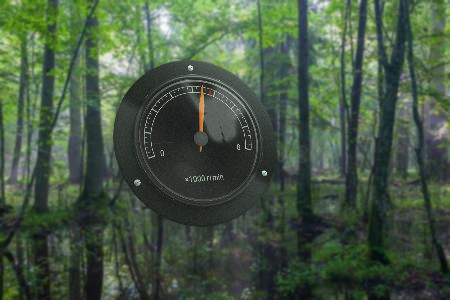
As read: 4400 rpm
